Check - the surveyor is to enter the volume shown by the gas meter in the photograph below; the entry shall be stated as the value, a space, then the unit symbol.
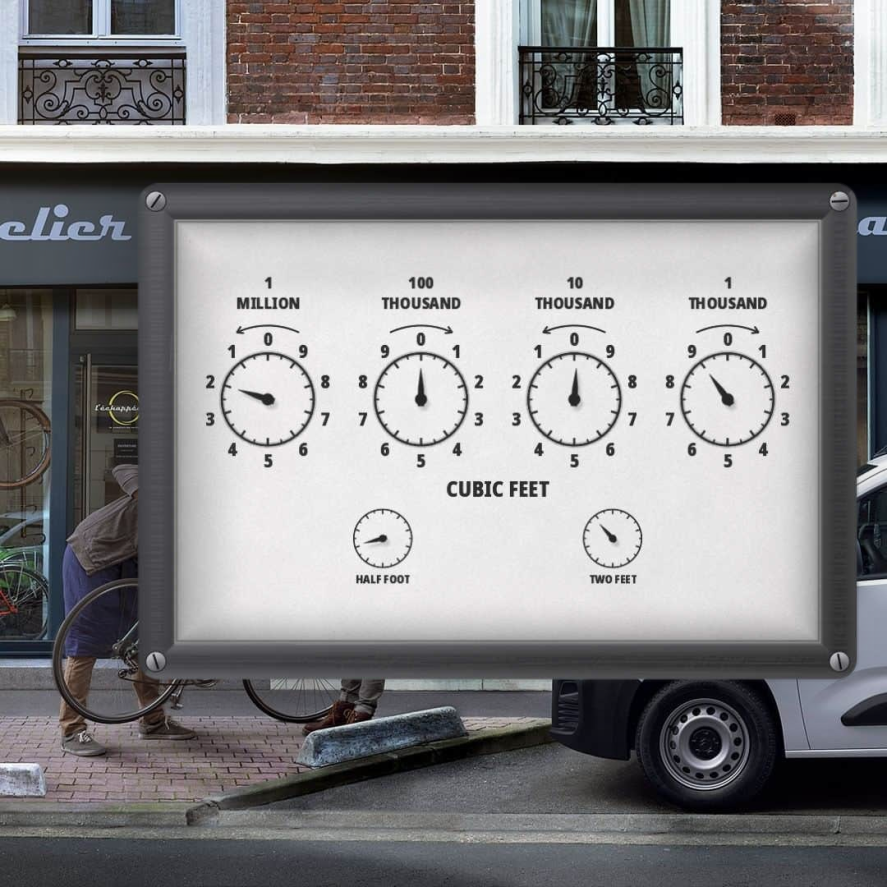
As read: 199900 ft³
